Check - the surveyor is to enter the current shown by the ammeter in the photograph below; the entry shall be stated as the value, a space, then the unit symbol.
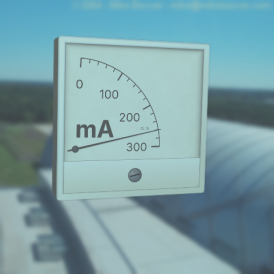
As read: 260 mA
